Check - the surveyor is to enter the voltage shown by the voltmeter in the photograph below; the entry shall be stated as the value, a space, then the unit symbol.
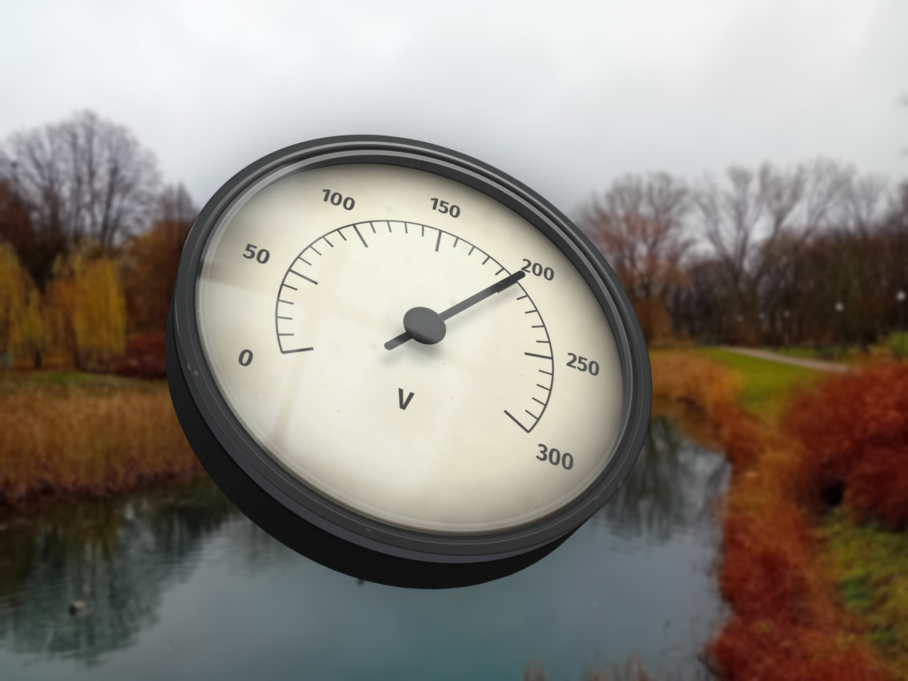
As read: 200 V
